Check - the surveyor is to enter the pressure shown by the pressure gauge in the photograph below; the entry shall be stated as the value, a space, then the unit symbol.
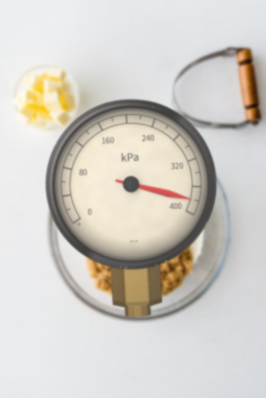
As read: 380 kPa
